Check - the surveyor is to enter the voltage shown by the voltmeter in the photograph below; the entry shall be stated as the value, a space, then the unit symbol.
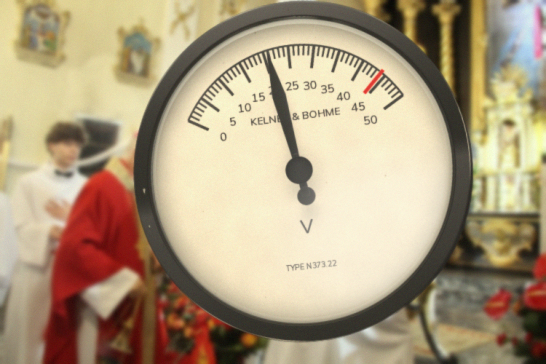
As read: 21 V
